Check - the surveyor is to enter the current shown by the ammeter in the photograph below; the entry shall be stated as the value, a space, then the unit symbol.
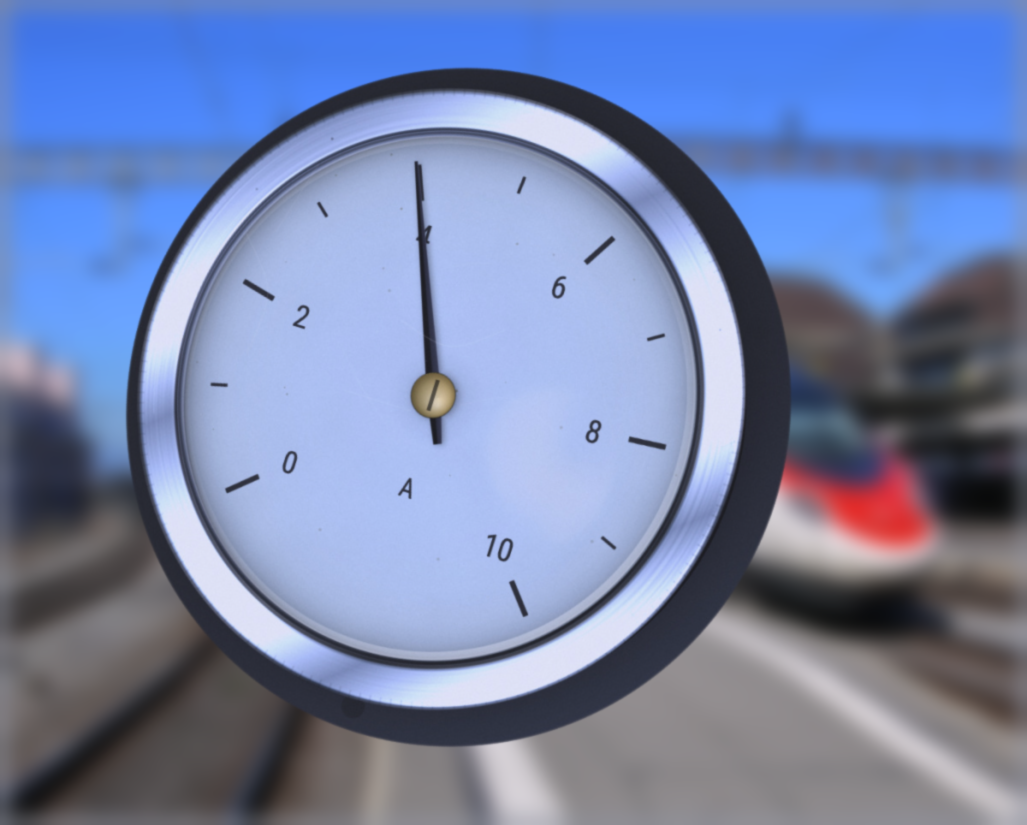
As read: 4 A
